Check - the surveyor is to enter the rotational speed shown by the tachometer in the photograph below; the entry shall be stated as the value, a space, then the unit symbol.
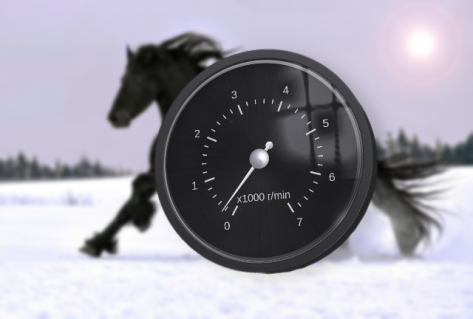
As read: 200 rpm
